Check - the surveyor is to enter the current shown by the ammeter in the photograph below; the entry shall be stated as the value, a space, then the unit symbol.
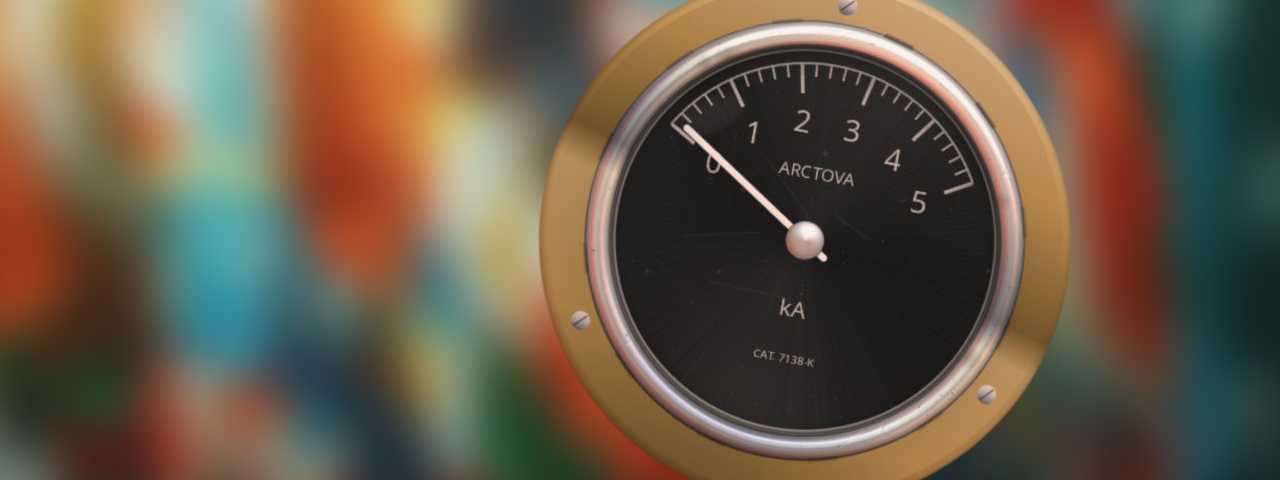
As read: 0.1 kA
